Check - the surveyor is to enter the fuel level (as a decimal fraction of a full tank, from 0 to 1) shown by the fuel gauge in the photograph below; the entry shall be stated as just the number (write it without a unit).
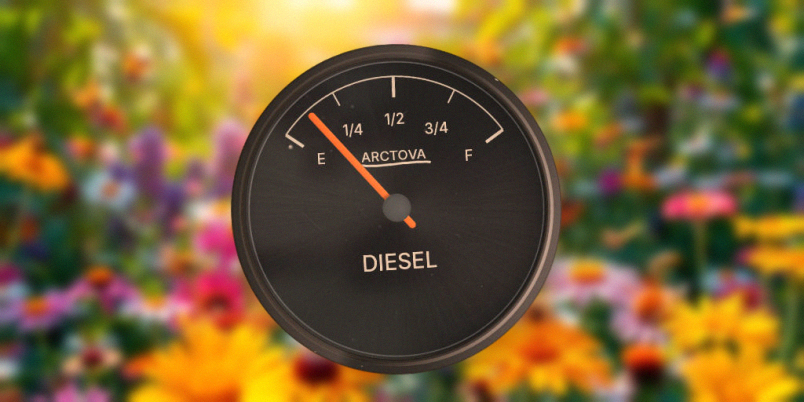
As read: 0.125
